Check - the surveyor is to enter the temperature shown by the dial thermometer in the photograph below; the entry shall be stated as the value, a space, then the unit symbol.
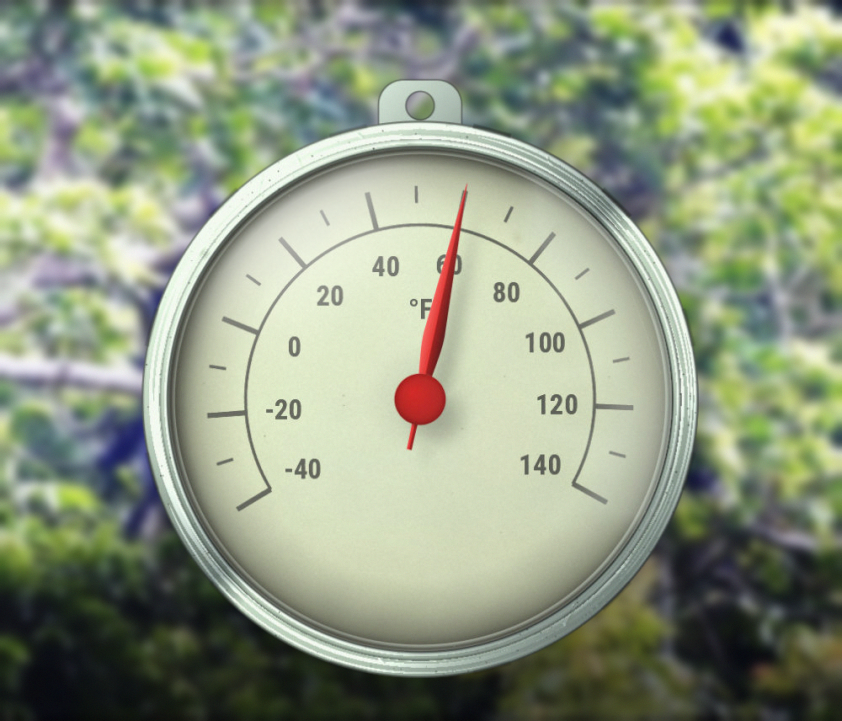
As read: 60 °F
